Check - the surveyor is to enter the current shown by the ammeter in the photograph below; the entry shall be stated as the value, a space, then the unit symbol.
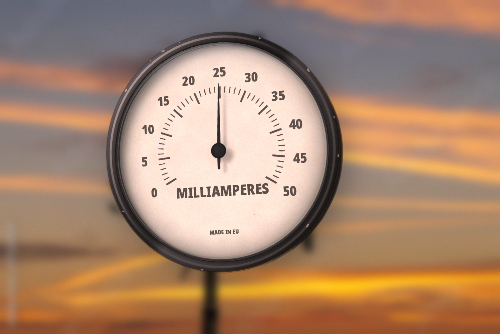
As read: 25 mA
